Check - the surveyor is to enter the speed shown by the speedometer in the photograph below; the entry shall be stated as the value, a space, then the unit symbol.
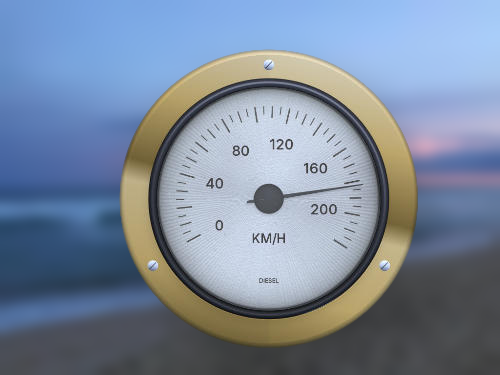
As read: 182.5 km/h
